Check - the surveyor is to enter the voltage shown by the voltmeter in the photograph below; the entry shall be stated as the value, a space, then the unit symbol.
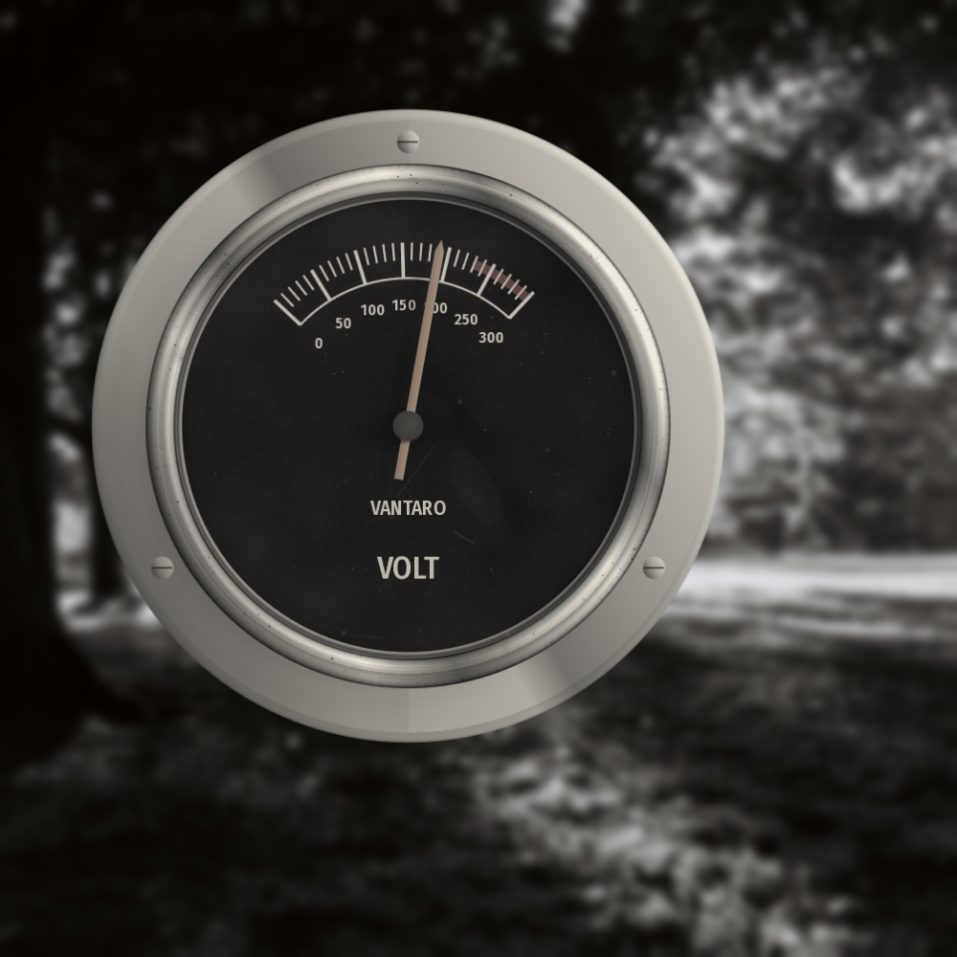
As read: 190 V
